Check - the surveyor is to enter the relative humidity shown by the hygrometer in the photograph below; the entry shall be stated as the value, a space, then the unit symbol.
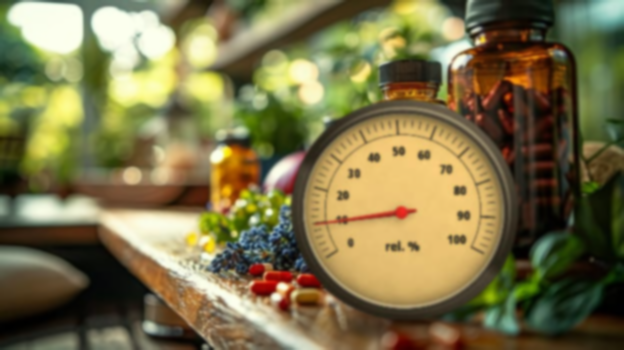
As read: 10 %
